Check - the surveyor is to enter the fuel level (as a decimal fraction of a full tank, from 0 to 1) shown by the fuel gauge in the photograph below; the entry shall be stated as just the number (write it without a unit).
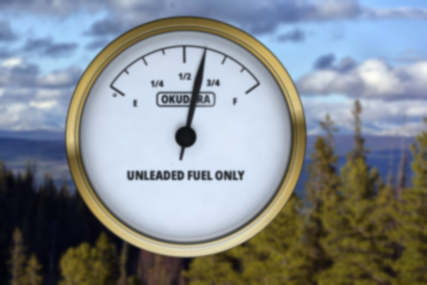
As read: 0.625
